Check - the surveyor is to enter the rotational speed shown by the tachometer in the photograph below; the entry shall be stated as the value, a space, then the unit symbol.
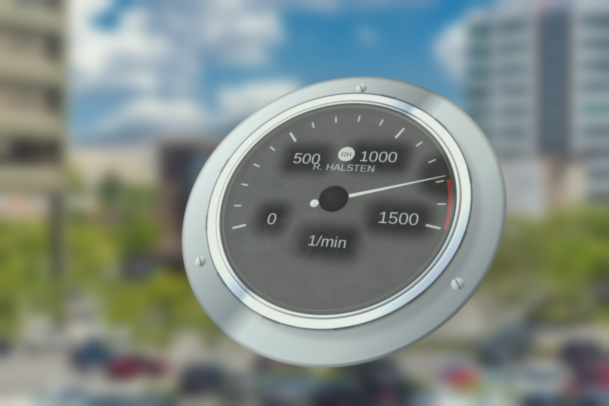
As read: 1300 rpm
